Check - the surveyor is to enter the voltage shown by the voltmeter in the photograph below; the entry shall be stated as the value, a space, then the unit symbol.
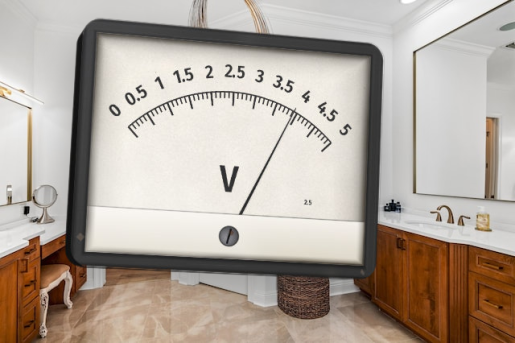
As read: 3.9 V
